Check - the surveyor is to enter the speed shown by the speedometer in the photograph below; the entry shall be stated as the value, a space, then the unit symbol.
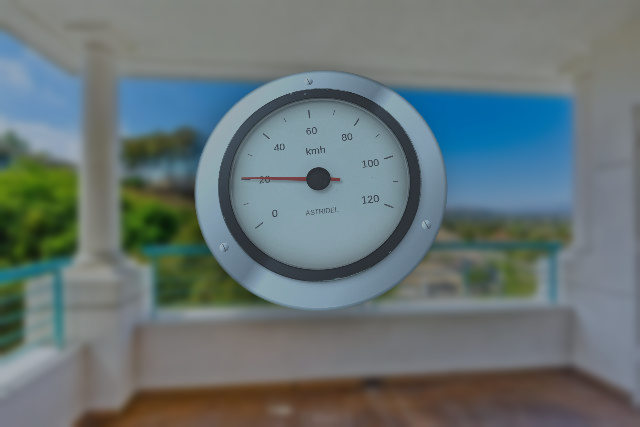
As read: 20 km/h
